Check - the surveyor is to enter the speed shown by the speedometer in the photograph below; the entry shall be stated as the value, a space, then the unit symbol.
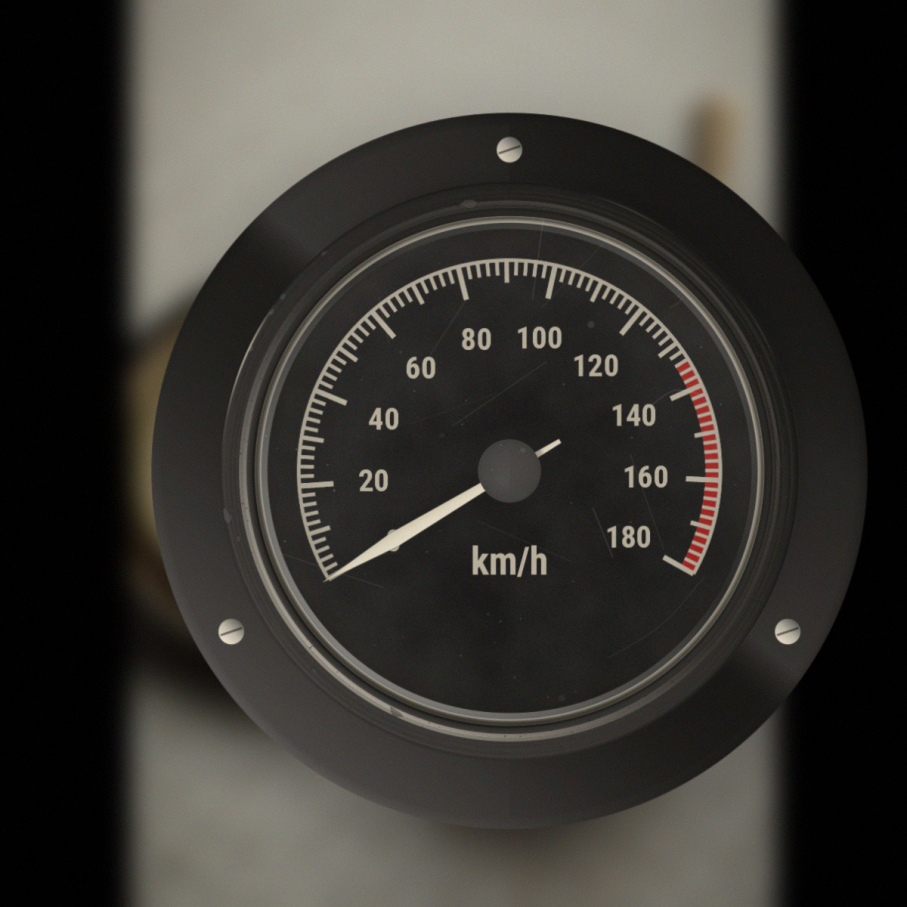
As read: 0 km/h
